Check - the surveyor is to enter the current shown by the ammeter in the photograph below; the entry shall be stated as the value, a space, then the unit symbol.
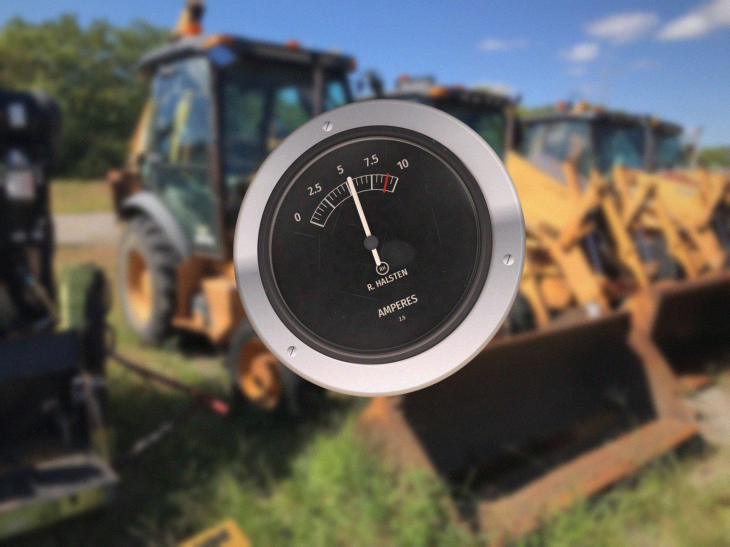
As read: 5.5 A
